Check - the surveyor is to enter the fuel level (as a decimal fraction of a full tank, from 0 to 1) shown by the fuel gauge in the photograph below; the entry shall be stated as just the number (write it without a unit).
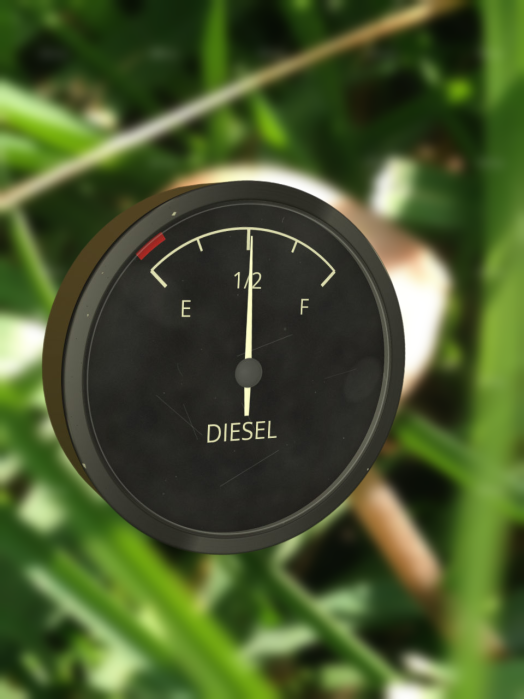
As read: 0.5
